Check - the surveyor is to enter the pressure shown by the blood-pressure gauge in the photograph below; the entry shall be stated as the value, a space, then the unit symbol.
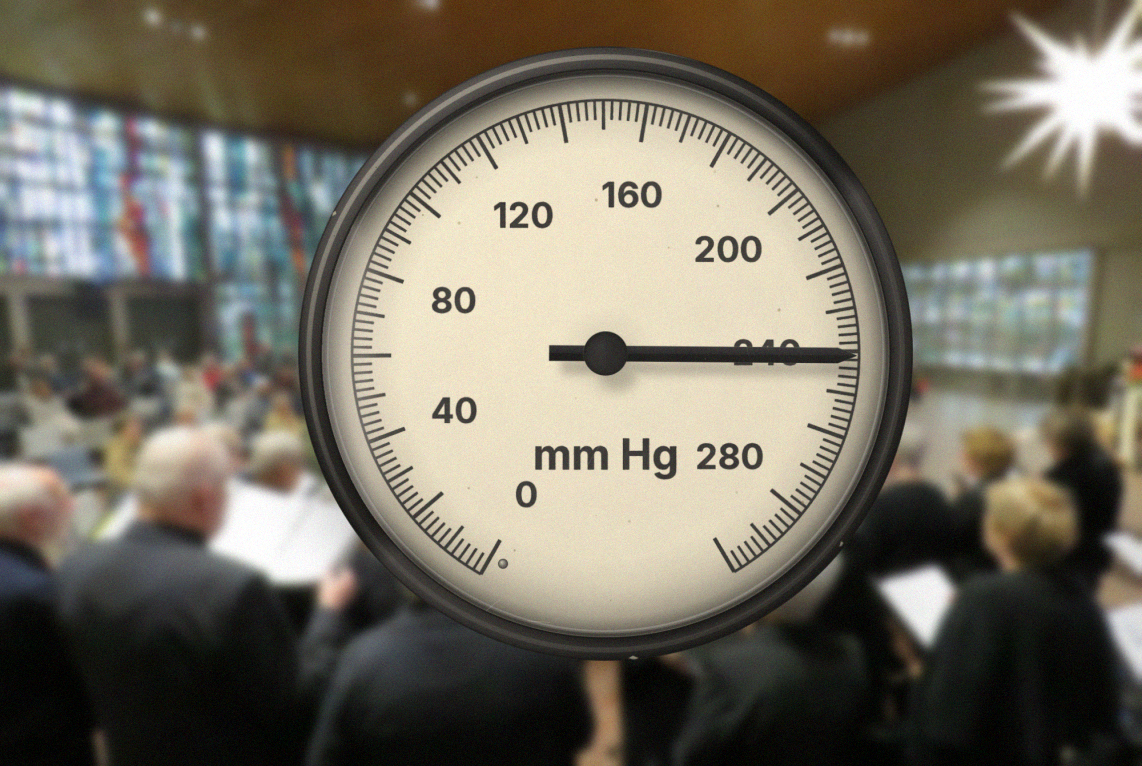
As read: 241 mmHg
